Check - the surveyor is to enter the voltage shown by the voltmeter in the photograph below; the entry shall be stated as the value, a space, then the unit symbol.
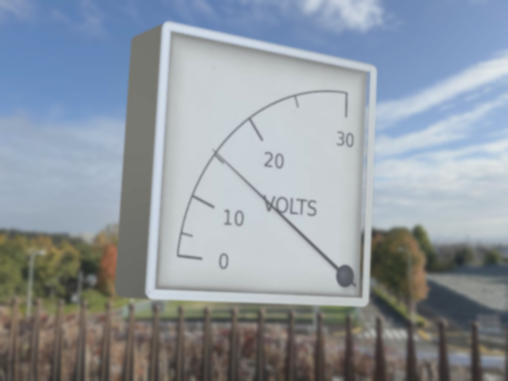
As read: 15 V
